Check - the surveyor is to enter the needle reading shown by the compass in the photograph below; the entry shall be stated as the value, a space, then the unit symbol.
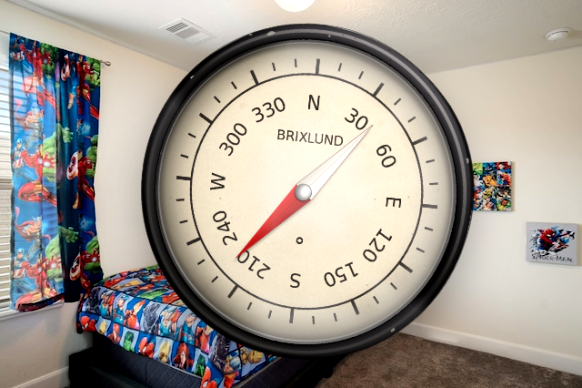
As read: 220 °
